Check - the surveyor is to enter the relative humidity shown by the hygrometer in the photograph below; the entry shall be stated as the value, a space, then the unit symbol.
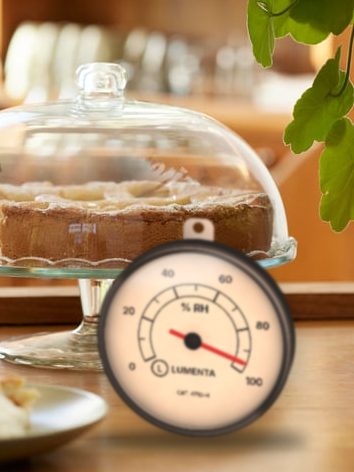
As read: 95 %
